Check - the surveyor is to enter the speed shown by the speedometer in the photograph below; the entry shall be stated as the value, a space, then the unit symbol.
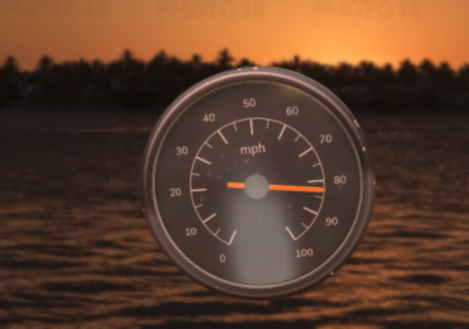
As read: 82.5 mph
